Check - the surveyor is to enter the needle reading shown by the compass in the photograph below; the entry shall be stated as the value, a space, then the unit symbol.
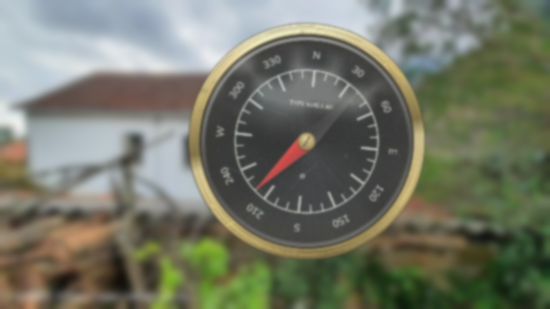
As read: 220 °
